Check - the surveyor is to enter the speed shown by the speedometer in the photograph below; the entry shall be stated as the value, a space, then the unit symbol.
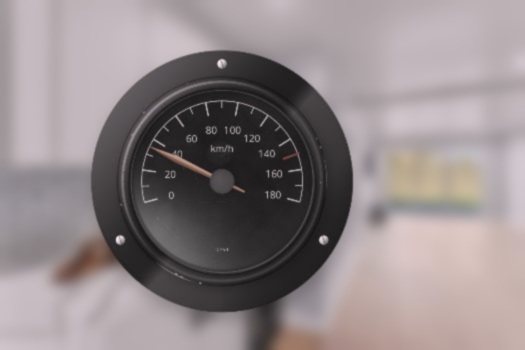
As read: 35 km/h
